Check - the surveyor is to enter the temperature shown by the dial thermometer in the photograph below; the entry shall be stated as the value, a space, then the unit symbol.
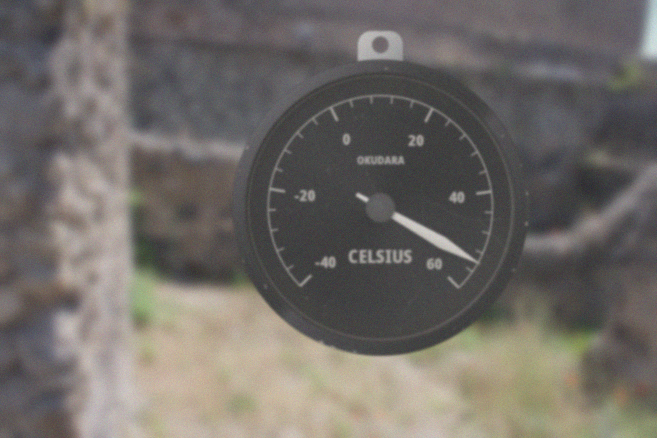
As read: 54 °C
